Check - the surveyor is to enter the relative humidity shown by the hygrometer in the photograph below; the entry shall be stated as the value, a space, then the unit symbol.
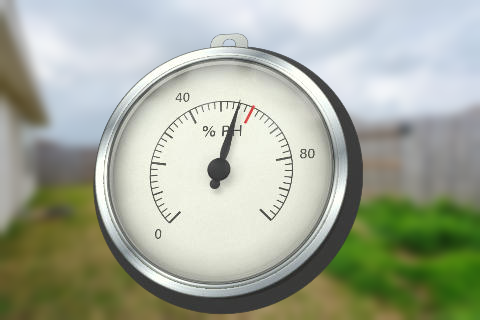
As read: 56 %
